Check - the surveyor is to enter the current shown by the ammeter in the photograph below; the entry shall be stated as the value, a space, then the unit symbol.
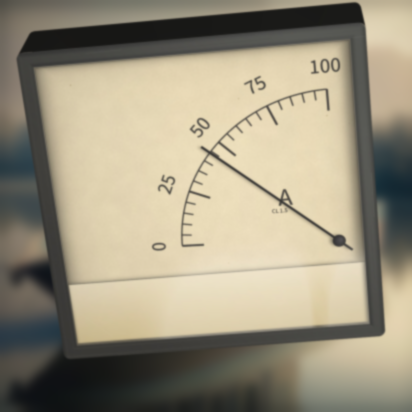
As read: 45 A
